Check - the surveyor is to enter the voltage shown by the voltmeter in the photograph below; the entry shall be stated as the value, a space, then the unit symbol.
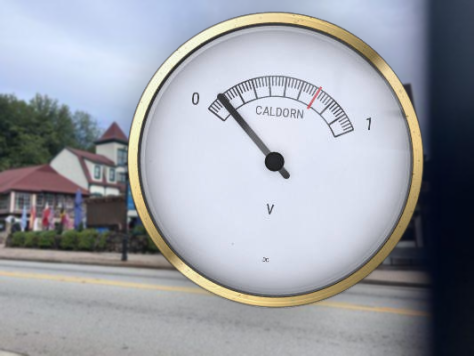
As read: 0.1 V
